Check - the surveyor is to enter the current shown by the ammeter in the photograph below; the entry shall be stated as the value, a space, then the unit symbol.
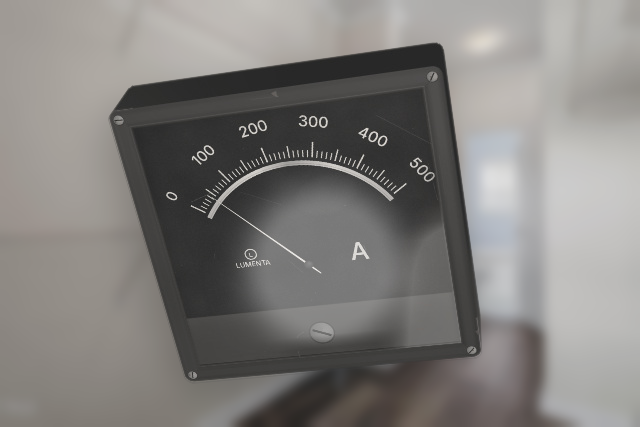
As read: 50 A
